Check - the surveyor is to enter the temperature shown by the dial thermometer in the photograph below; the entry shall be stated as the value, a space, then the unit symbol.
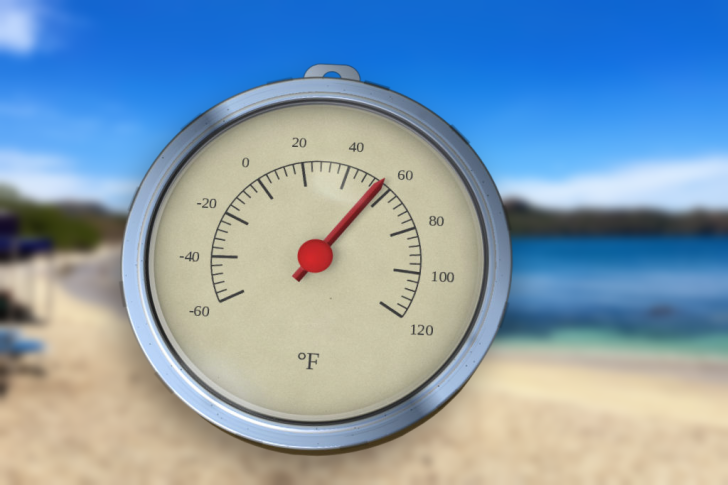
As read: 56 °F
